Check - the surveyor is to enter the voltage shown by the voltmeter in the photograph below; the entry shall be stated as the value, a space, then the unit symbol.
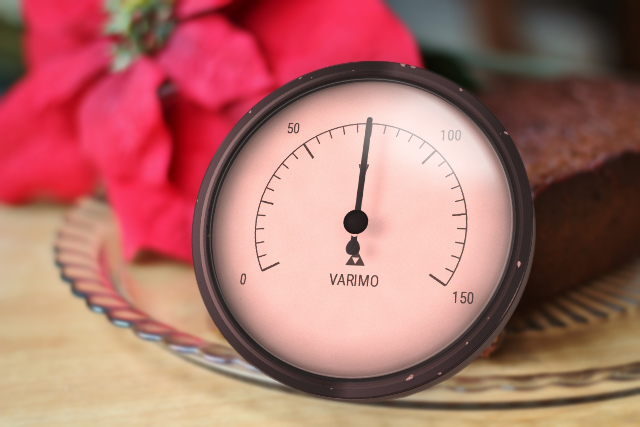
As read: 75 V
